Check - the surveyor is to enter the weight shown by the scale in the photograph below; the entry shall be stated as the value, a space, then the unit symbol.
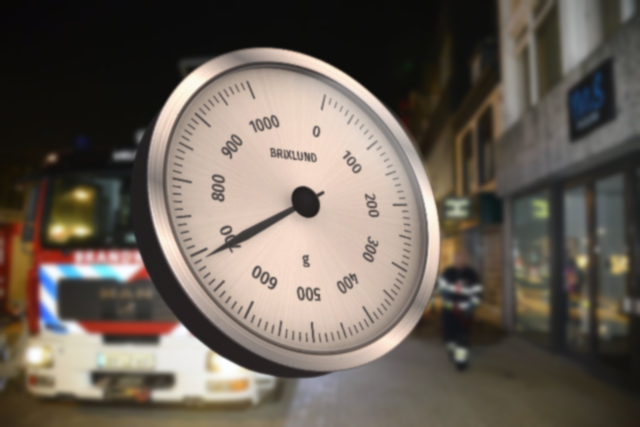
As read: 690 g
